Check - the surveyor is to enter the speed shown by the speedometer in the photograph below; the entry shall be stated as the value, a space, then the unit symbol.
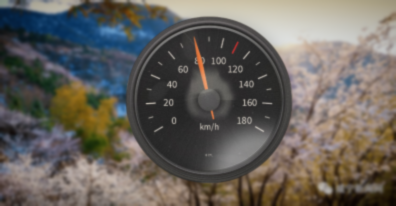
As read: 80 km/h
